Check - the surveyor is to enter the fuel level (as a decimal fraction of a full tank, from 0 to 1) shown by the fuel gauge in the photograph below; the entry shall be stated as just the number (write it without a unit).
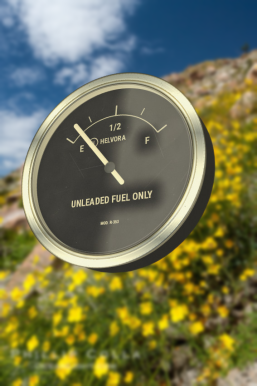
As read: 0.125
